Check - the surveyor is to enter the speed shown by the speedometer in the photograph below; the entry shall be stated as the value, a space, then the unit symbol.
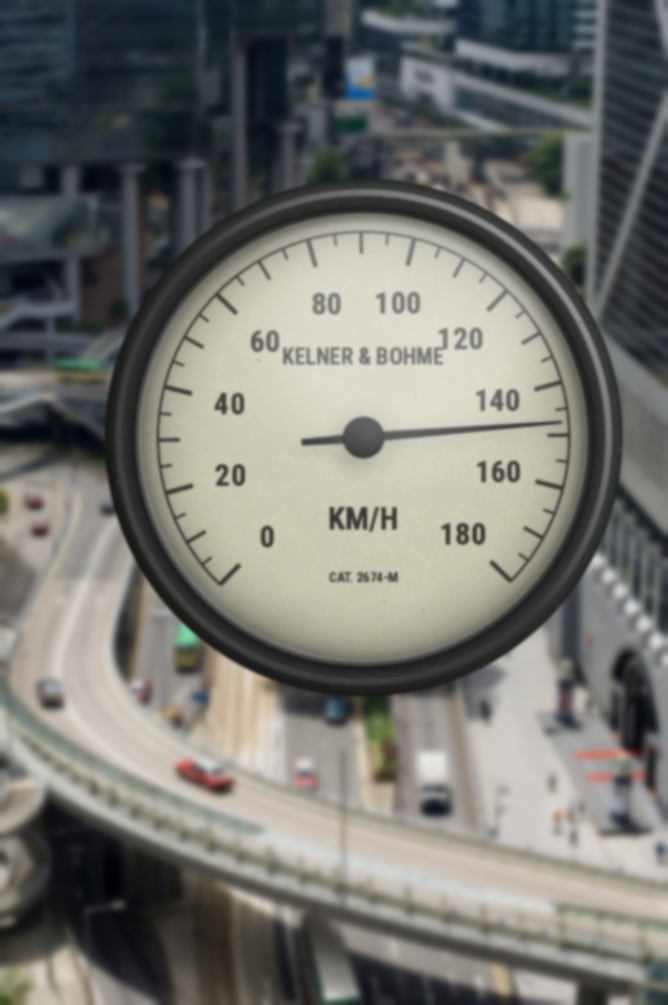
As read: 147.5 km/h
